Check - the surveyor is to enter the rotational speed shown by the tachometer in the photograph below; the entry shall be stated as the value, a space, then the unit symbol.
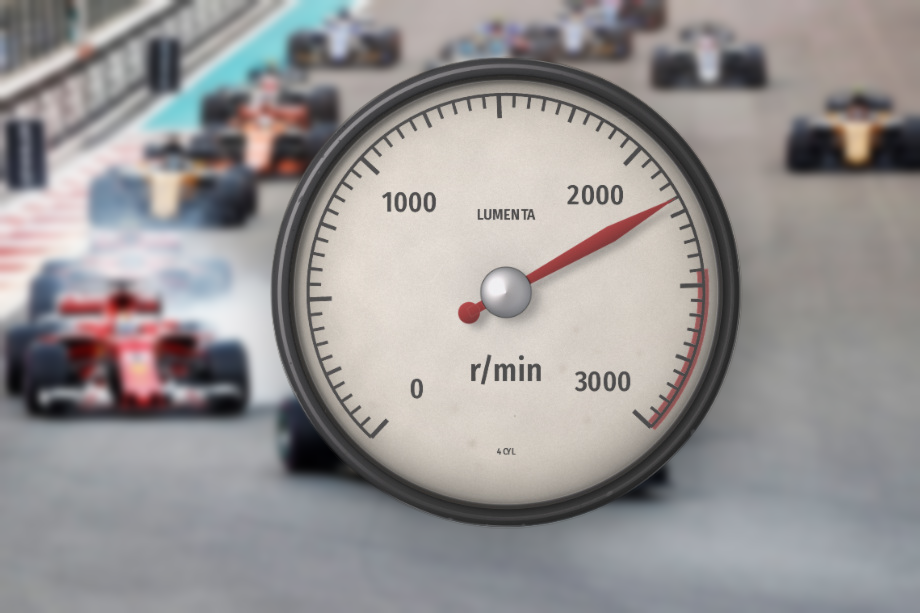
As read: 2200 rpm
